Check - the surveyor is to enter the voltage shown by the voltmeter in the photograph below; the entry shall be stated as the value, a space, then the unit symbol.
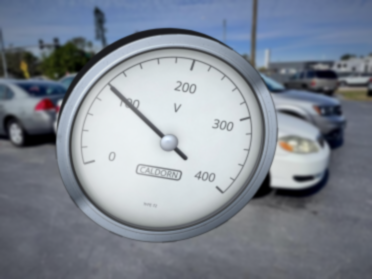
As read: 100 V
